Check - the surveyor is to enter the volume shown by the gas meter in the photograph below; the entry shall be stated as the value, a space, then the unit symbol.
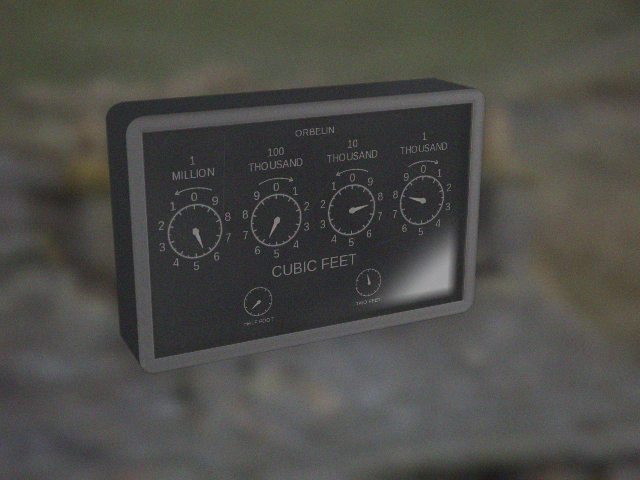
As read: 557800 ft³
